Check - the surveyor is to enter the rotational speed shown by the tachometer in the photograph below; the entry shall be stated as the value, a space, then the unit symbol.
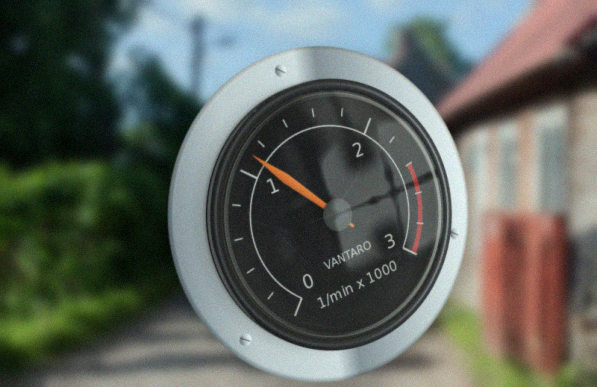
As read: 1100 rpm
